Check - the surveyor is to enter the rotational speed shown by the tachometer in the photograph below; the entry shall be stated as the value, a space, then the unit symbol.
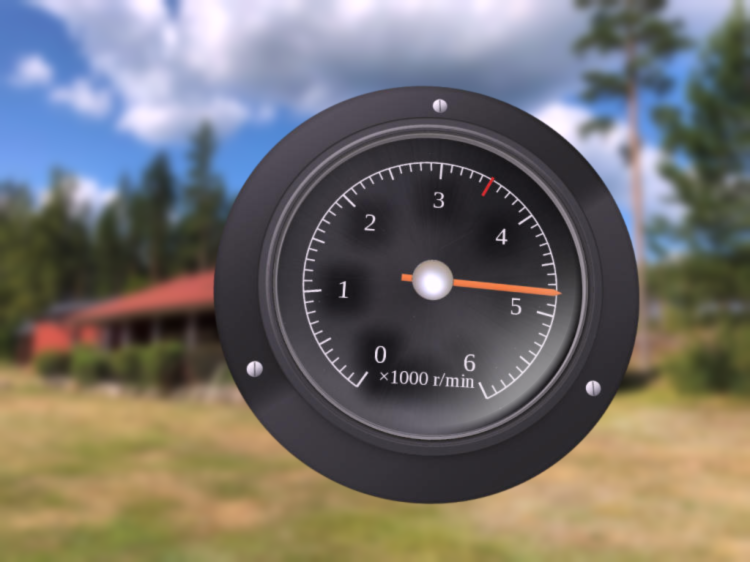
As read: 4800 rpm
